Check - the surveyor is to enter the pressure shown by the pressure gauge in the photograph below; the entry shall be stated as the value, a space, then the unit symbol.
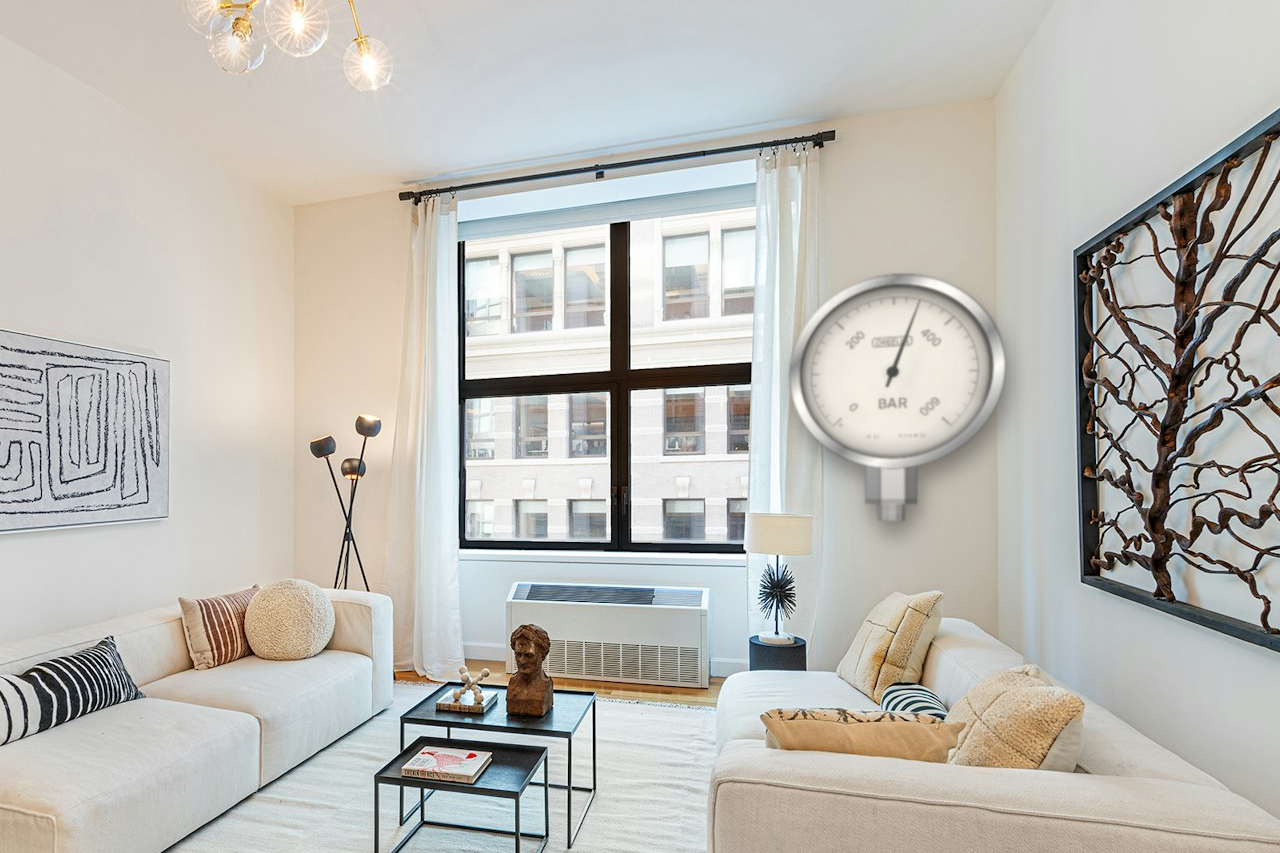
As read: 340 bar
